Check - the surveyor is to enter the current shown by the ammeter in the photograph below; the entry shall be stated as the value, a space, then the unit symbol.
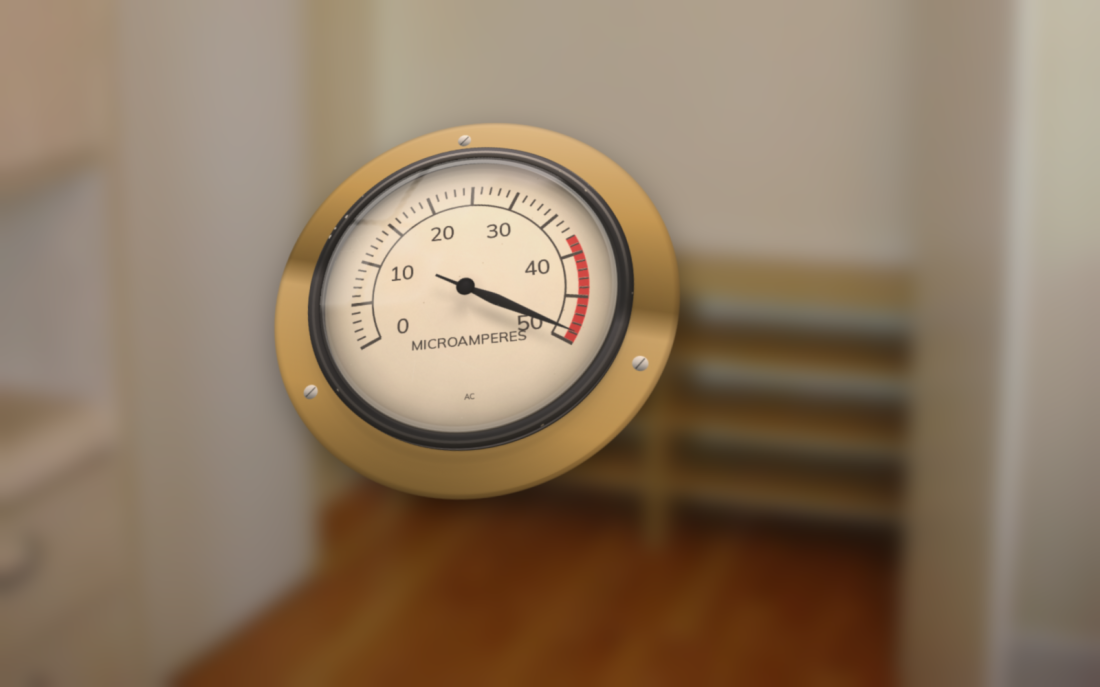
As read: 49 µA
